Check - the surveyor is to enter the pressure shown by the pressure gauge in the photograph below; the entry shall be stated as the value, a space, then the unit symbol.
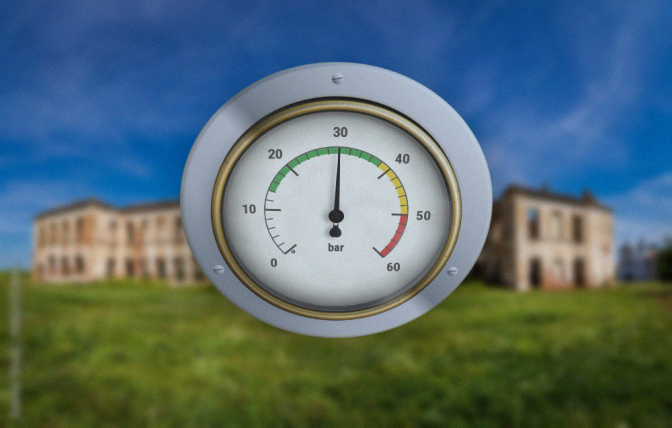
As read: 30 bar
